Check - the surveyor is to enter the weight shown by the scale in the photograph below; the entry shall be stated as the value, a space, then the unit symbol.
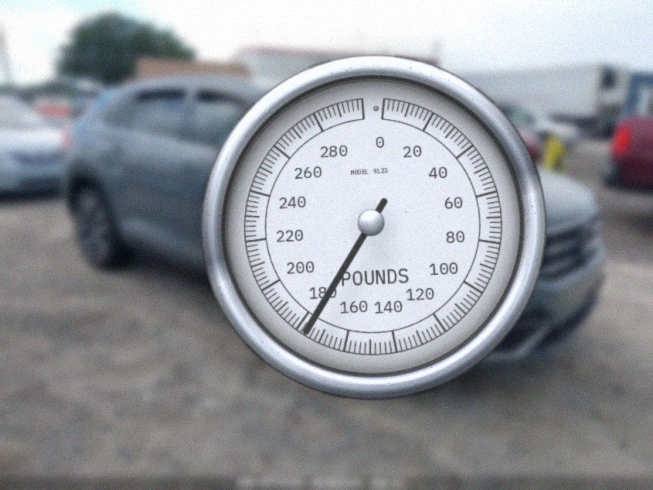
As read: 176 lb
